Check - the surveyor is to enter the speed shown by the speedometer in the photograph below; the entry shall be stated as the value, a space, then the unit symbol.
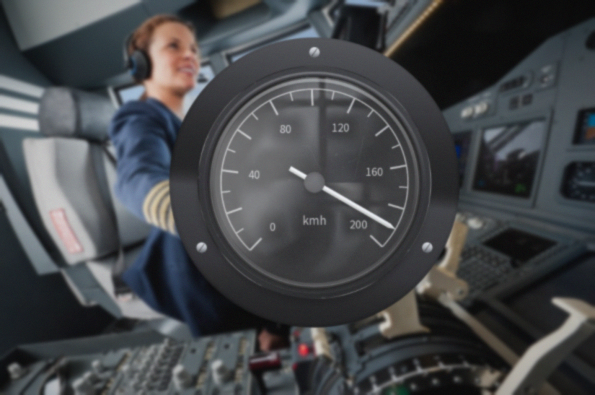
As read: 190 km/h
